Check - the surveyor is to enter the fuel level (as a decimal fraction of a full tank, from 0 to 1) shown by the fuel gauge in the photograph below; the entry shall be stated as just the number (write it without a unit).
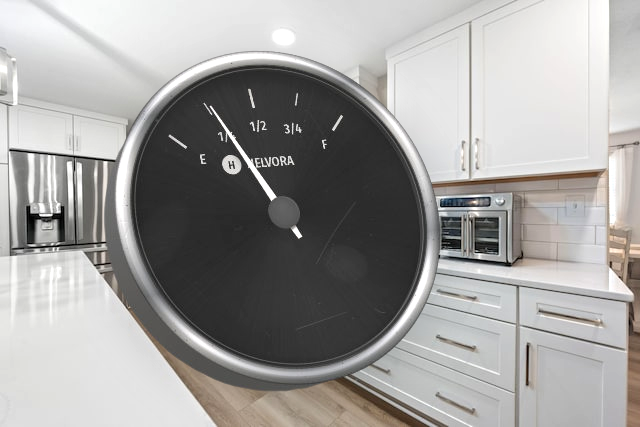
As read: 0.25
